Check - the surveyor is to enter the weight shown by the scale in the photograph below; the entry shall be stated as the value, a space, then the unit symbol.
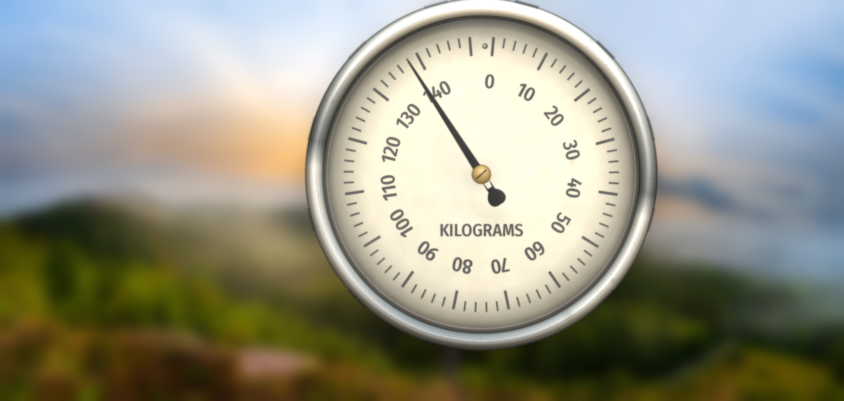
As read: 138 kg
